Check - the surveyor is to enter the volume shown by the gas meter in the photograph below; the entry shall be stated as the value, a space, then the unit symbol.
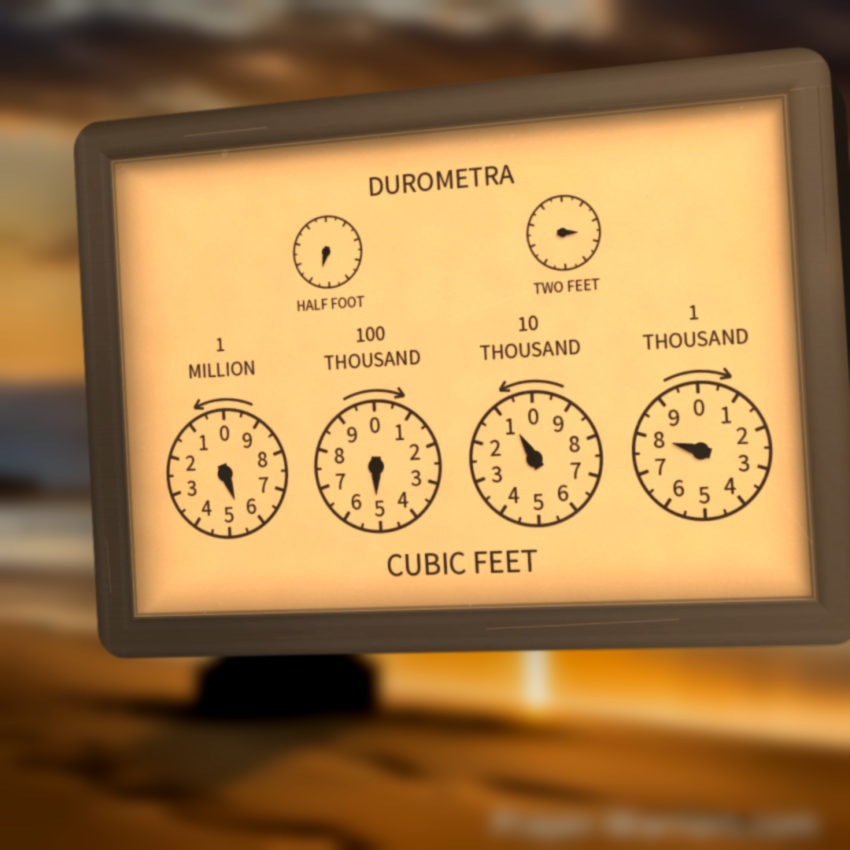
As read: 550800 ft³
